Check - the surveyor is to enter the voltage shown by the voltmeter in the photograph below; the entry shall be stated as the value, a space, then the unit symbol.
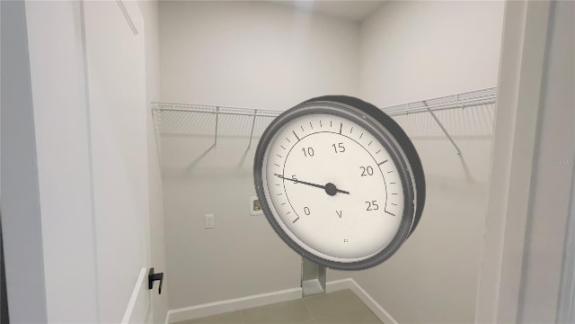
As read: 5 V
